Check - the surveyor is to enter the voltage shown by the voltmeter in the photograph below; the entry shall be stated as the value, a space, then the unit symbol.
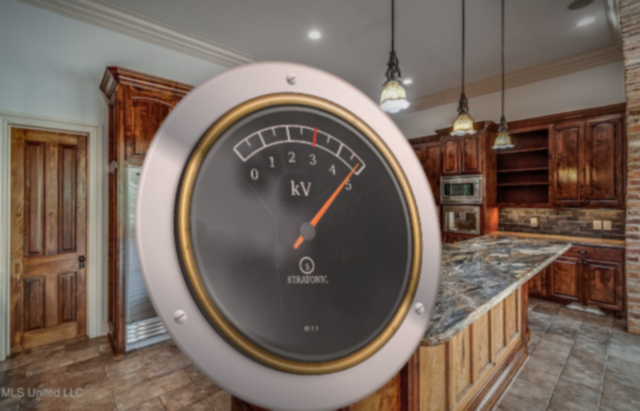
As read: 4.75 kV
